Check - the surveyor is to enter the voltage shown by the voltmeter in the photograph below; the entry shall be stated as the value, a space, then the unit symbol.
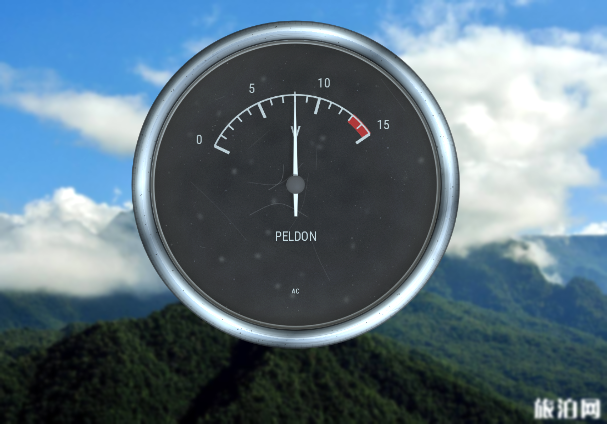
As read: 8 V
